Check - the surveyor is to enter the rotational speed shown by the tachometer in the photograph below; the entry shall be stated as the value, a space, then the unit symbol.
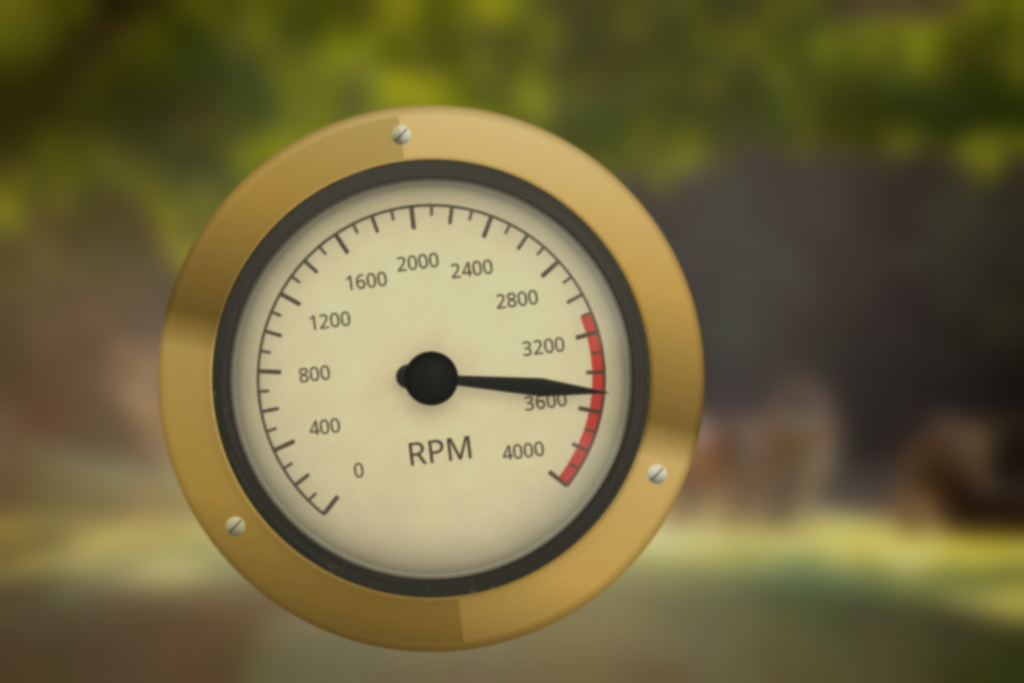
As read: 3500 rpm
